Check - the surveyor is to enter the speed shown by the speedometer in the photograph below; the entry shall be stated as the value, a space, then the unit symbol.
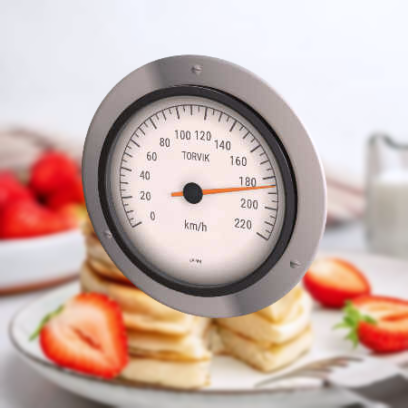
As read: 185 km/h
